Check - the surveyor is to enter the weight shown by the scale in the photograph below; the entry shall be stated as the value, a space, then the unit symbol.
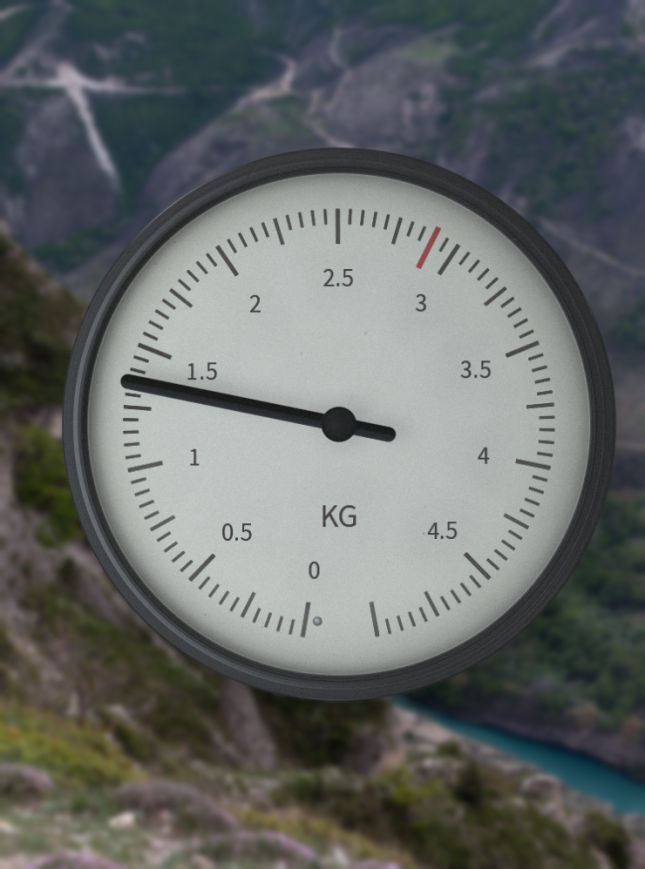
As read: 1.35 kg
